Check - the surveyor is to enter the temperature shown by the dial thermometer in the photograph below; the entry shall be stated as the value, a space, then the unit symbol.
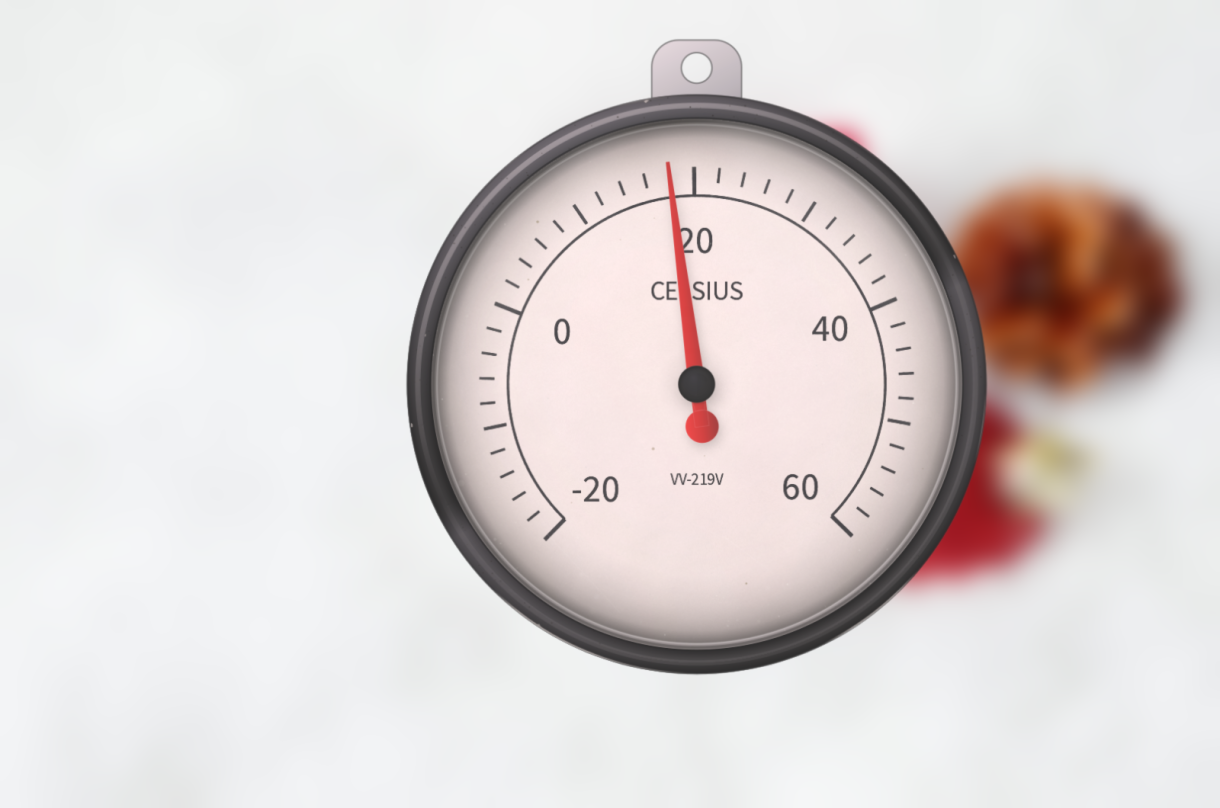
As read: 18 °C
